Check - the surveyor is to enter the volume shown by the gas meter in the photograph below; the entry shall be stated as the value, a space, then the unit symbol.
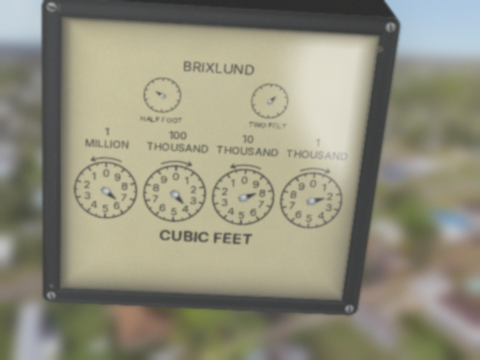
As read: 638200 ft³
